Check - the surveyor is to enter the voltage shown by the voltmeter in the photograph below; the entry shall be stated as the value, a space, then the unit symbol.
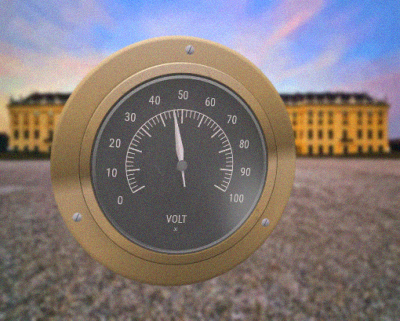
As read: 46 V
